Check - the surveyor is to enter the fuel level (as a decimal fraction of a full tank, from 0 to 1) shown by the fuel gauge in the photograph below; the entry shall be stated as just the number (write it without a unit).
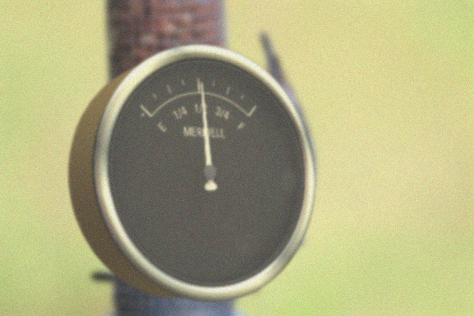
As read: 0.5
